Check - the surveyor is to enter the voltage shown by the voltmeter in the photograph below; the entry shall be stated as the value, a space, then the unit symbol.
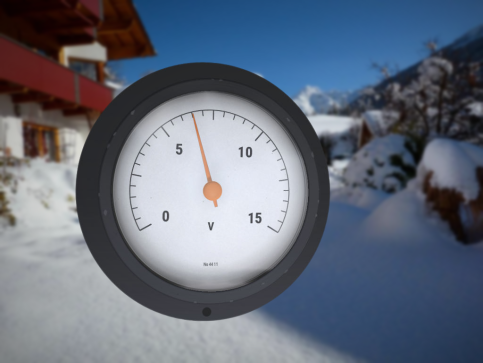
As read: 6.5 V
